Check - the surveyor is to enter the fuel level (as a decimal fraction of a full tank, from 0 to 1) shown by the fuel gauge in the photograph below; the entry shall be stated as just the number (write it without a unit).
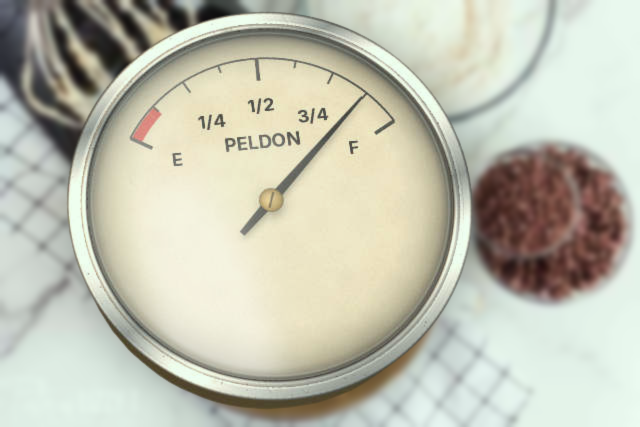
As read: 0.875
